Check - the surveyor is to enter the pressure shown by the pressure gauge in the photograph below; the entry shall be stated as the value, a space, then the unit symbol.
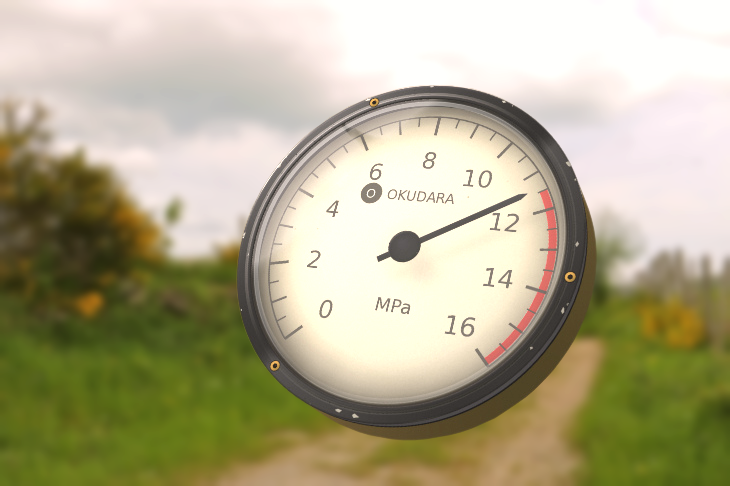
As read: 11.5 MPa
